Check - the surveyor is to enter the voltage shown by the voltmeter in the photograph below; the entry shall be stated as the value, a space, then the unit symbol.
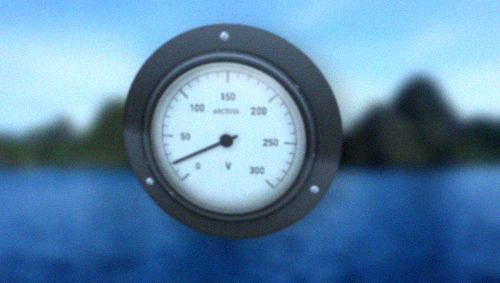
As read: 20 V
